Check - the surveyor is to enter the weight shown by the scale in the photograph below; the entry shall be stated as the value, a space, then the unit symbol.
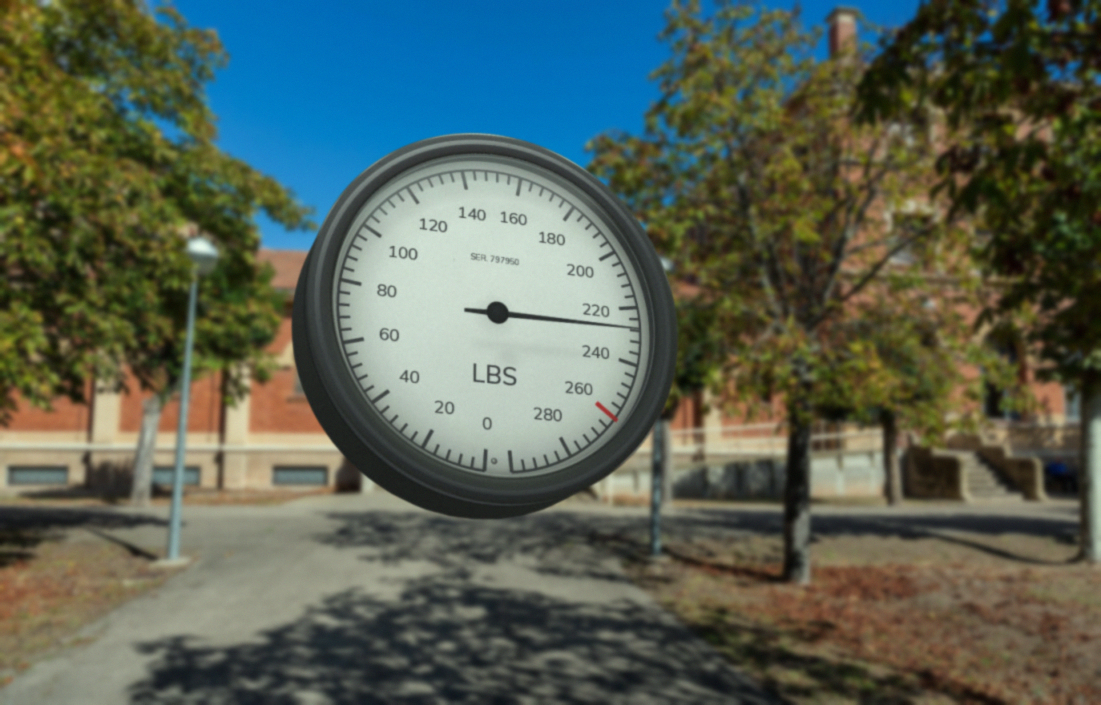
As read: 228 lb
